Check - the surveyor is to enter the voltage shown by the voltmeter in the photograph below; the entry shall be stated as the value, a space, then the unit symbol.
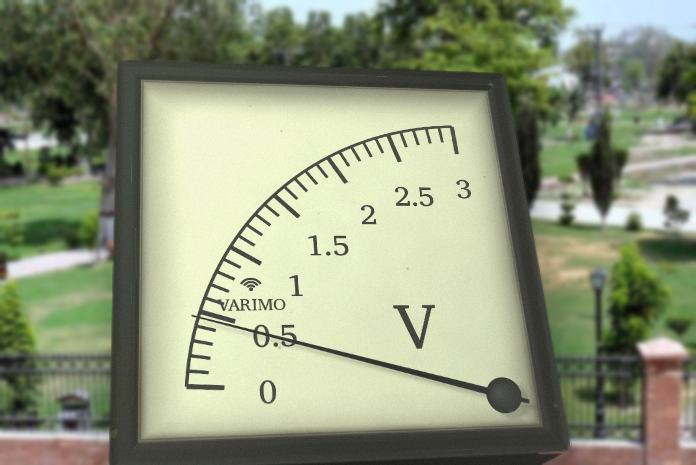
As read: 0.45 V
